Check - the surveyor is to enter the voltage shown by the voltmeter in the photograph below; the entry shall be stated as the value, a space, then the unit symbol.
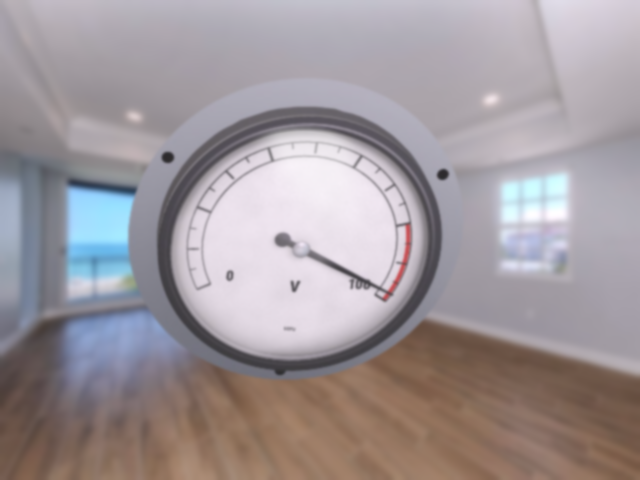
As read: 97.5 V
